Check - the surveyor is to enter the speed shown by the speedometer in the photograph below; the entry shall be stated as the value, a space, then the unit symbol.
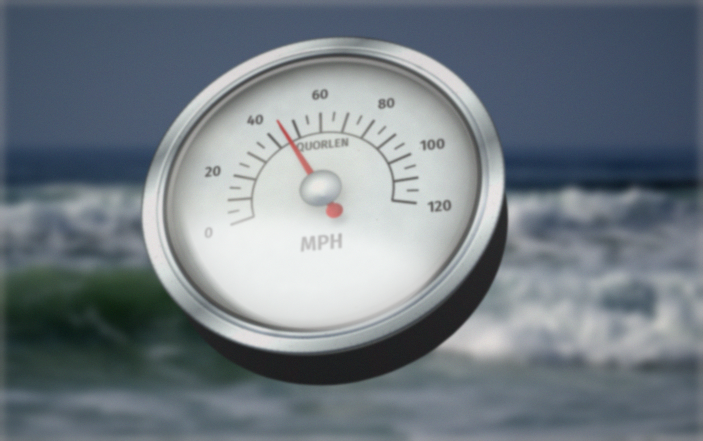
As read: 45 mph
